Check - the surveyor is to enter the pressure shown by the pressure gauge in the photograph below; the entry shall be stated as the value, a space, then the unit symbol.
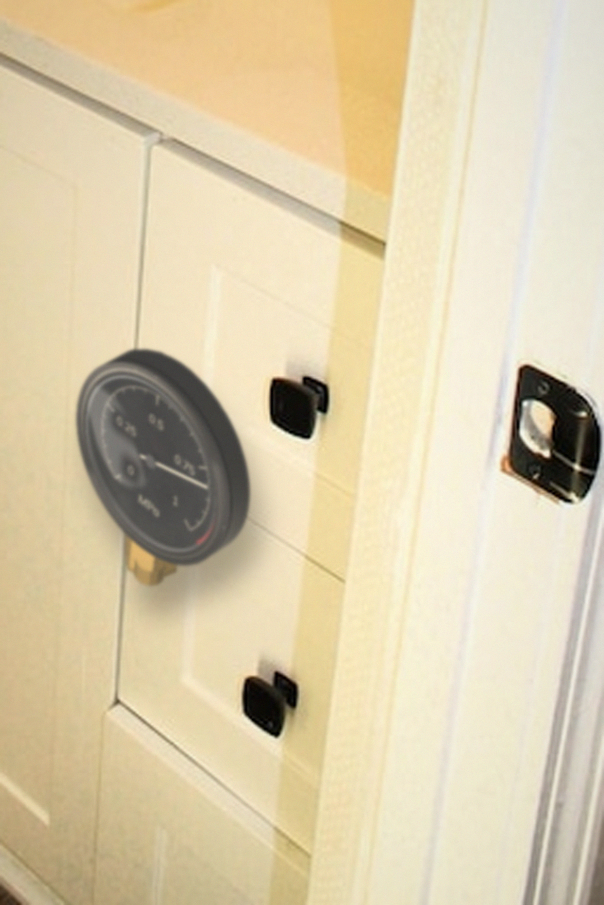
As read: 0.8 MPa
